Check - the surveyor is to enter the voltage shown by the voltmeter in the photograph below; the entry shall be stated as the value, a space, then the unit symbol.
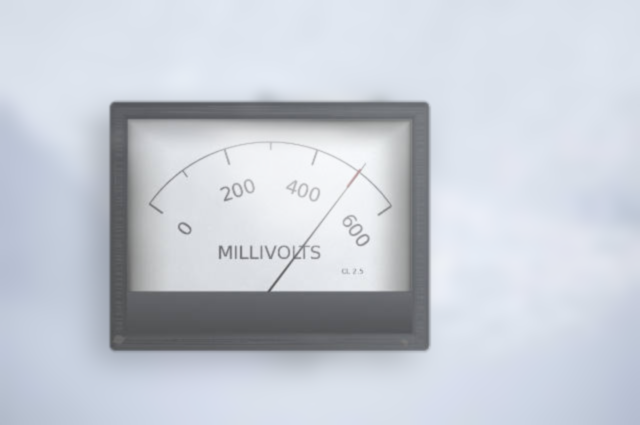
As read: 500 mV
